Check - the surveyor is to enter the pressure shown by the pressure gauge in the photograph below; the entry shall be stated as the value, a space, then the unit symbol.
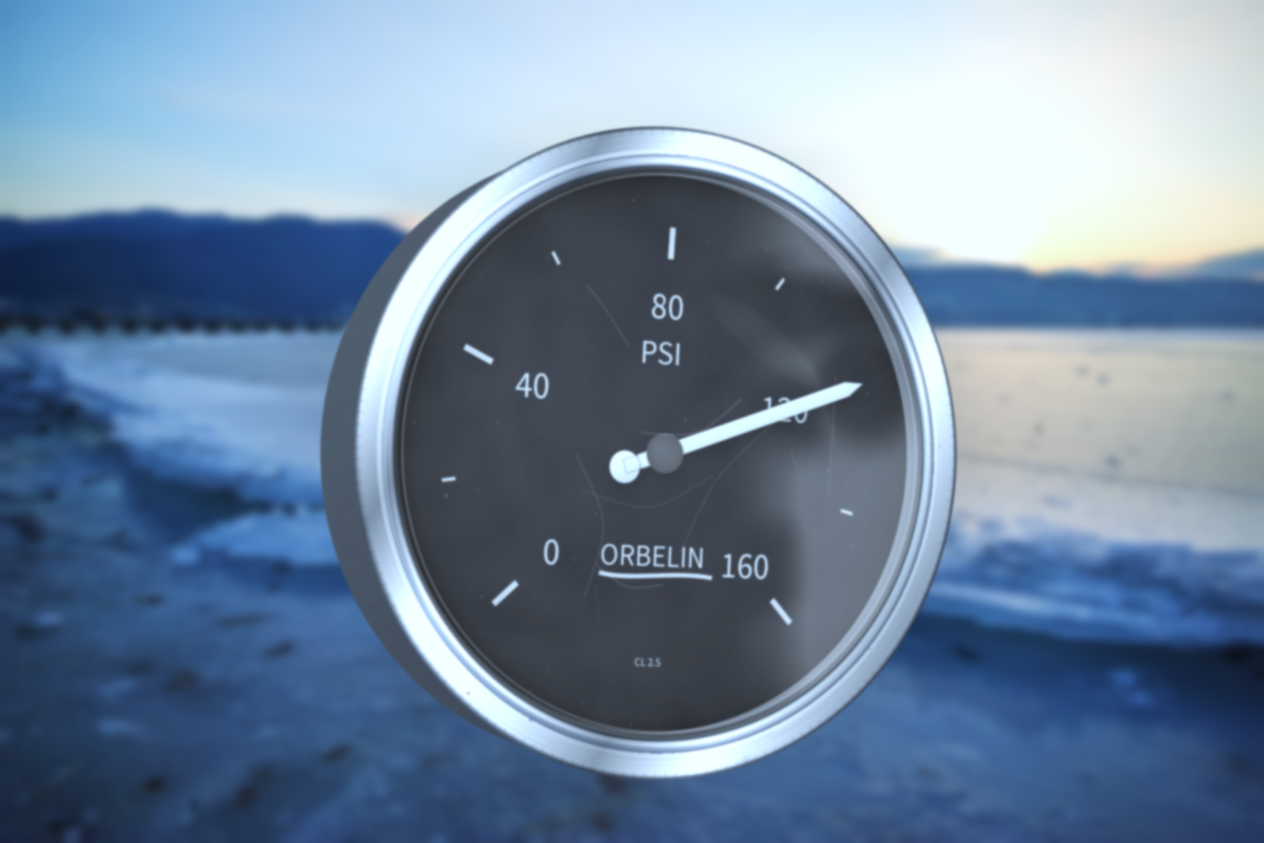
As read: 120 psi
